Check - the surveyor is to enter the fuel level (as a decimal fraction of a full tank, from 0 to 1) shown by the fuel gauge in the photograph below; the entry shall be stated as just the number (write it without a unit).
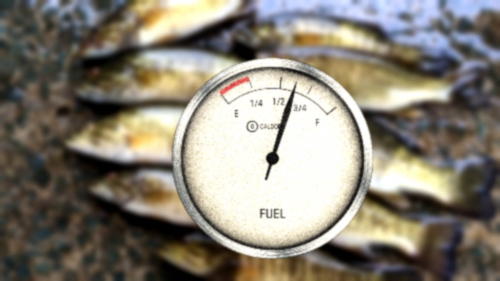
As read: 0.625
